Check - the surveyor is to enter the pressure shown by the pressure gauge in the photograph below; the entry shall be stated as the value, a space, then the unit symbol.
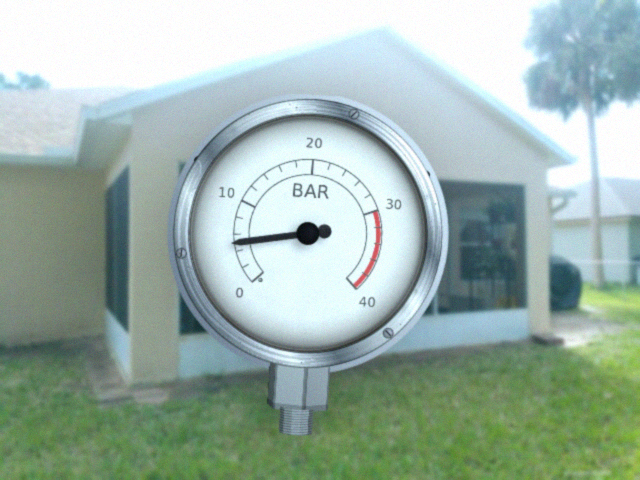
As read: 5 bar
